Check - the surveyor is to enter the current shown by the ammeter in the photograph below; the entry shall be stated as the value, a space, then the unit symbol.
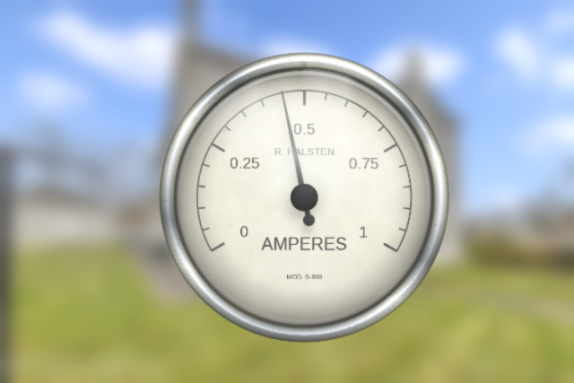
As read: 0.45 A
